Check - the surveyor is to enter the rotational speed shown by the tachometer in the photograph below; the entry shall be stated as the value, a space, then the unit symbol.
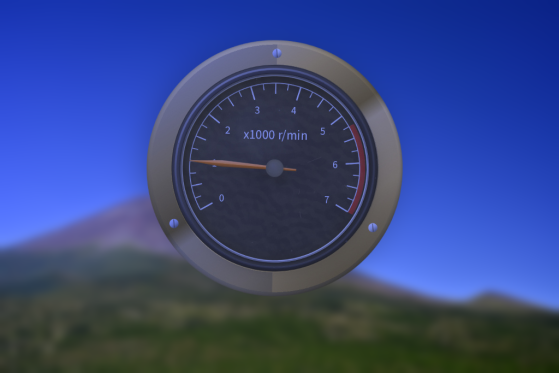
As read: 1000 rpm
